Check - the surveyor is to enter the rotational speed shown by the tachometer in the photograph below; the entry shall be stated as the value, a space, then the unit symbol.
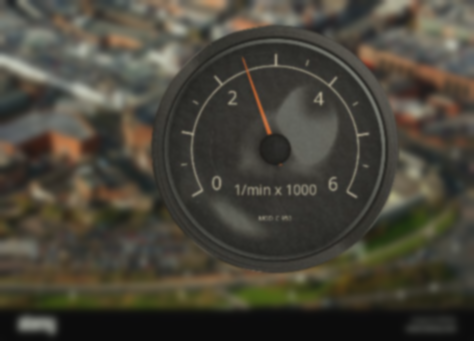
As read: 2500 rpm
